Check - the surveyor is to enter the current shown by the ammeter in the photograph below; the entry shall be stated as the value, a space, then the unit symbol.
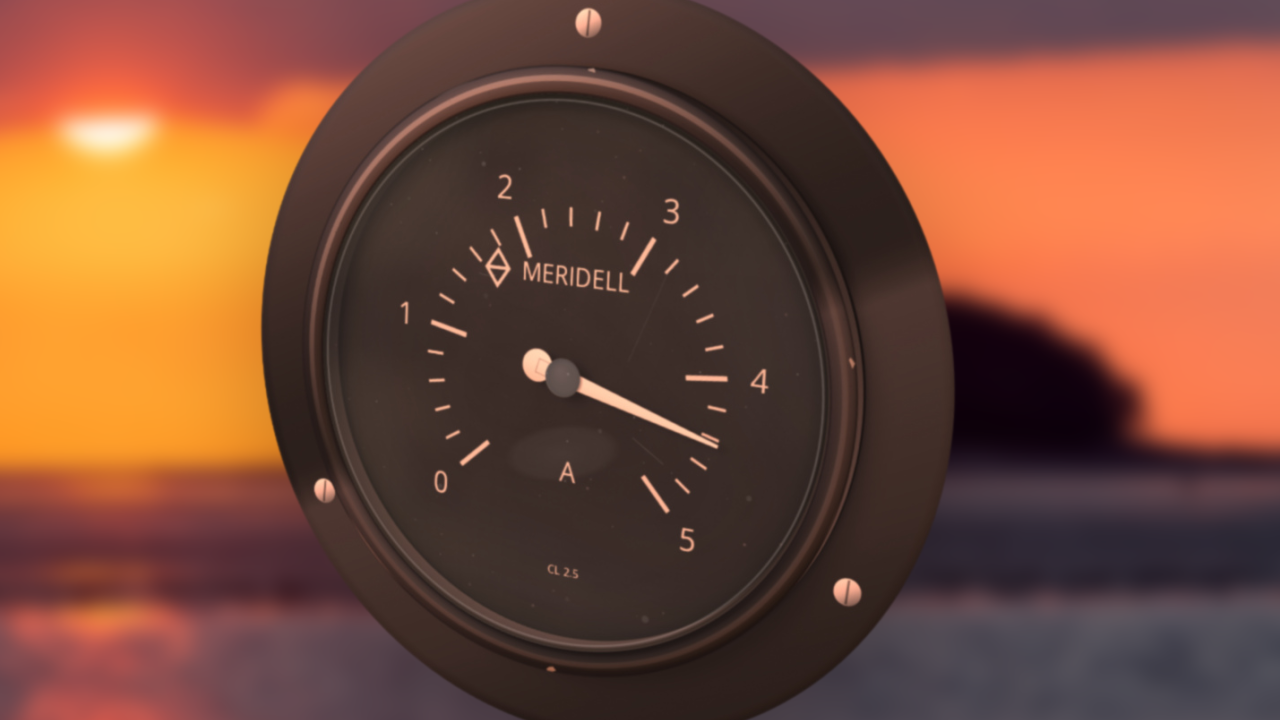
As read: 4.4 A
